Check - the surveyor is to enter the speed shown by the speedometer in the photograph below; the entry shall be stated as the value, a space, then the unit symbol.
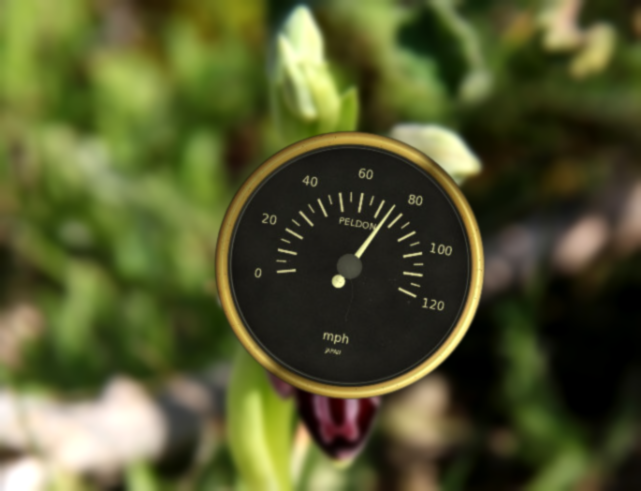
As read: 75 mph
